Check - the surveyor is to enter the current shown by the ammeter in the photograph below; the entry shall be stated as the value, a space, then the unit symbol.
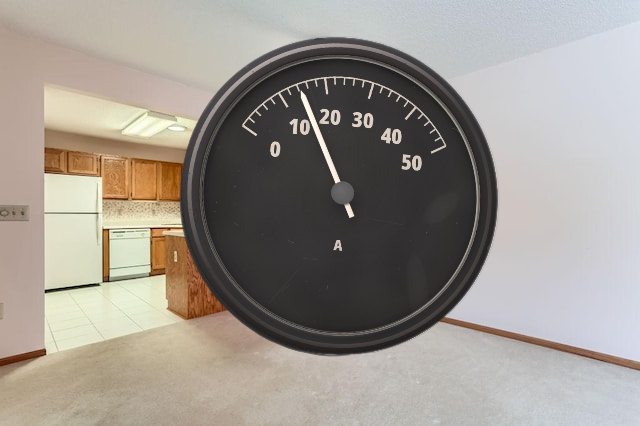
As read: 14 A
